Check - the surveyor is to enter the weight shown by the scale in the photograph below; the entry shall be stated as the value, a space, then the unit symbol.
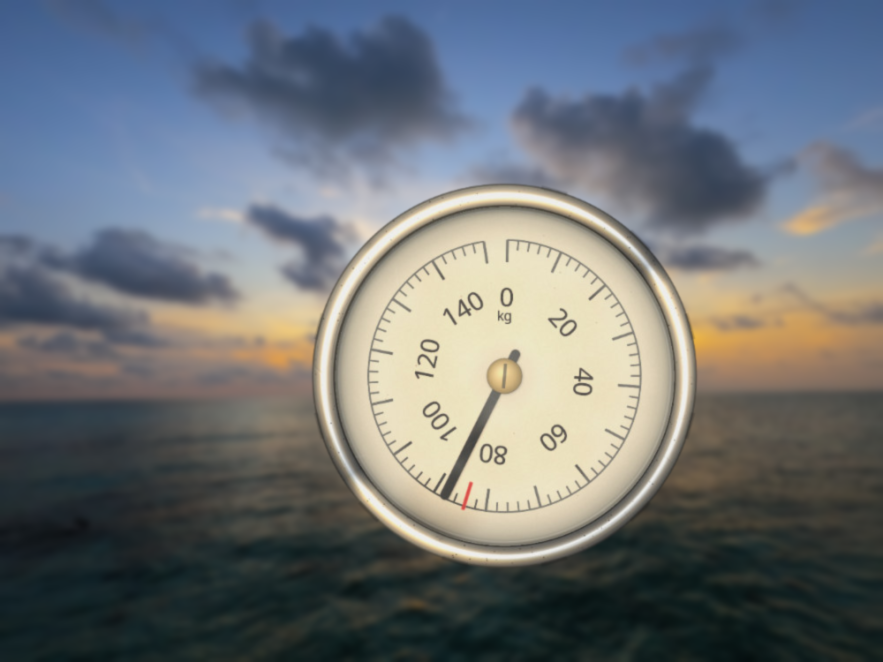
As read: 88 kg
